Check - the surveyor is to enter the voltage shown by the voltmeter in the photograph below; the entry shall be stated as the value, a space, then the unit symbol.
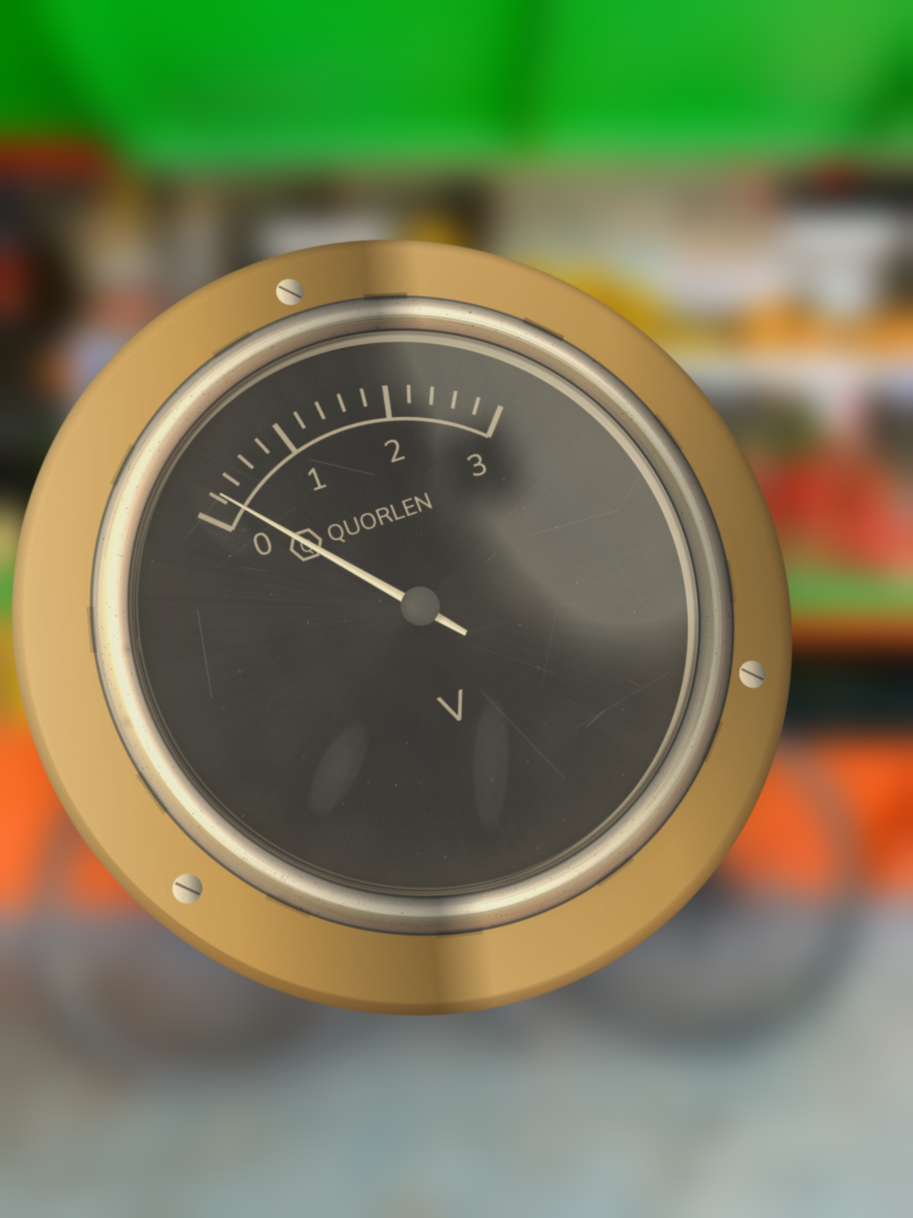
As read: 0.2 V
